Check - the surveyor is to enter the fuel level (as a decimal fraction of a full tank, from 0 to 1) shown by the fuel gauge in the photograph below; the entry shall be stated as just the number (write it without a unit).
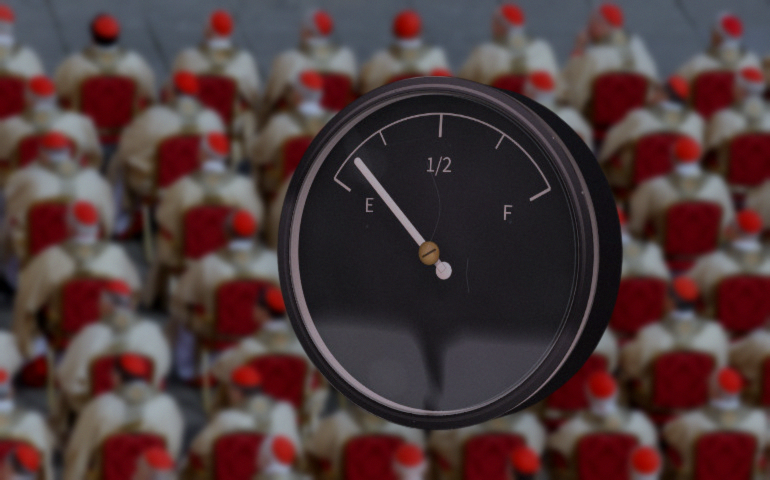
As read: 0.125
